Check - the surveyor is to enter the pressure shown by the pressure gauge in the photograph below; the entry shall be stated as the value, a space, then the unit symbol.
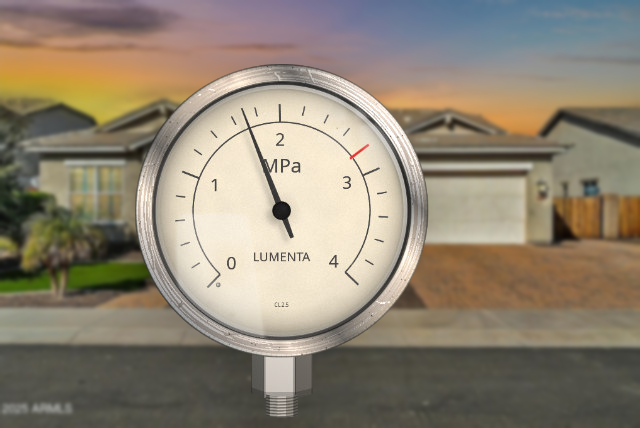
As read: 1.7 MPa
